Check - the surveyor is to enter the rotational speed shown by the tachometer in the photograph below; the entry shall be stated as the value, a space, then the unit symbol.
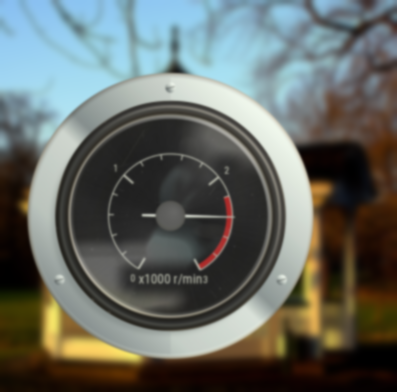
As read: 2400 rpm
